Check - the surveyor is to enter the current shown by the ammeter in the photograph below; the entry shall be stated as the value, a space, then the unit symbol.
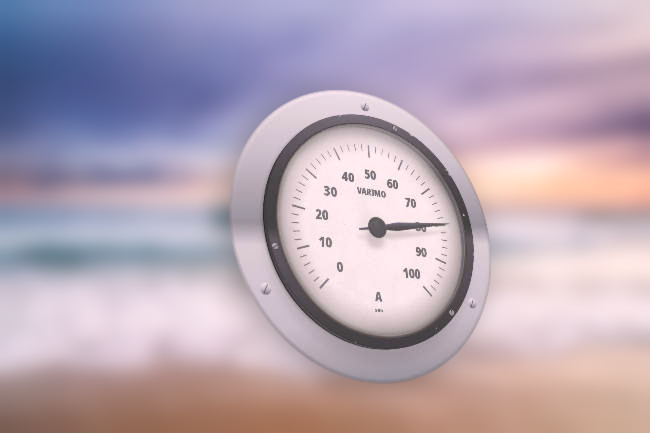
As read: 80 A
